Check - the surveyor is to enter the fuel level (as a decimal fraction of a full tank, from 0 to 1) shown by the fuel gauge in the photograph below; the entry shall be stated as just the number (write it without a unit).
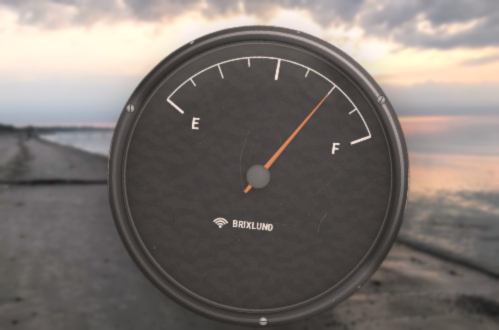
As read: 0.75
